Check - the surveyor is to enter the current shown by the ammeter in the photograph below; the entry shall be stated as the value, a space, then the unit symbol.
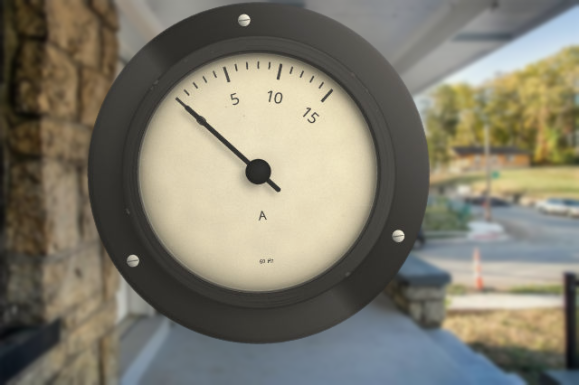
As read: 0 A
